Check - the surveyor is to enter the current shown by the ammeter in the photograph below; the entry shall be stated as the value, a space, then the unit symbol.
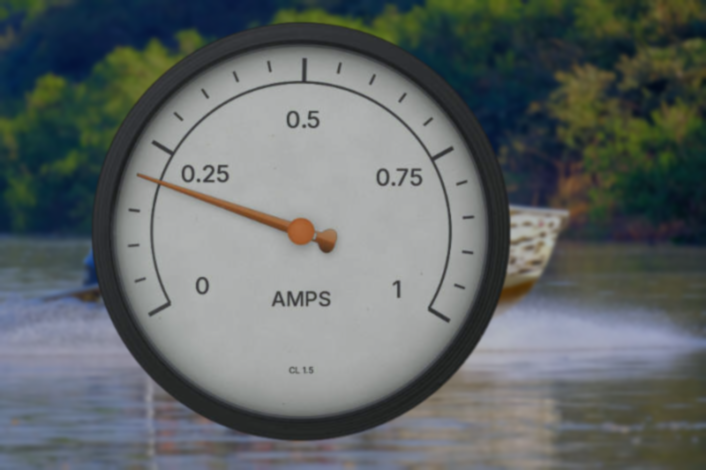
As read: 0.2 A
